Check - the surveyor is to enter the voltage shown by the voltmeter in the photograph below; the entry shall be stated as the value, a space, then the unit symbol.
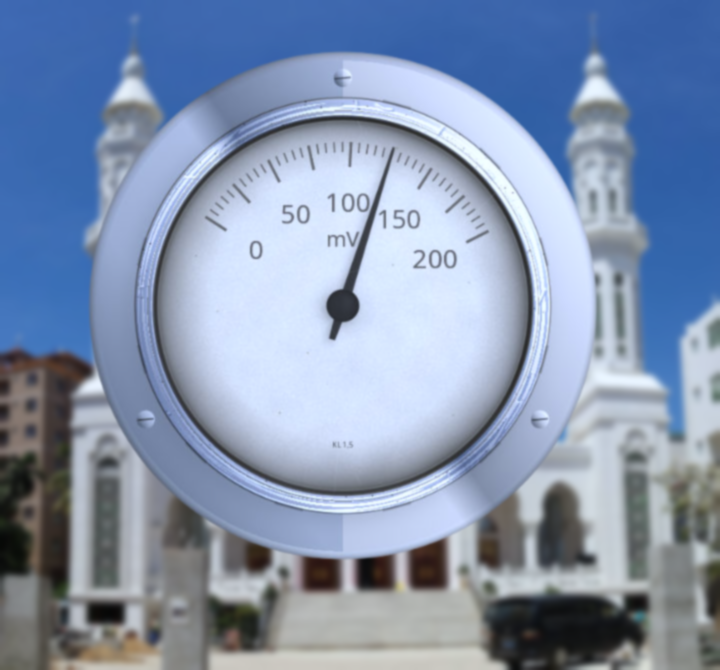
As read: 125 mV
